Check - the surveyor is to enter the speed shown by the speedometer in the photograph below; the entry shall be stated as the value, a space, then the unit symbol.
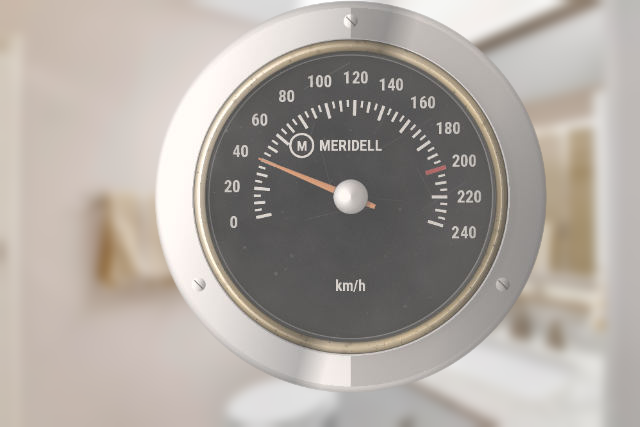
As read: 40 km/h
